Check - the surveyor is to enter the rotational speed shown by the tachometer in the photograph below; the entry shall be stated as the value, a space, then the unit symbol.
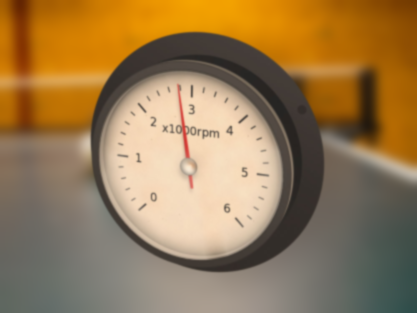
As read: 2800 rpm
